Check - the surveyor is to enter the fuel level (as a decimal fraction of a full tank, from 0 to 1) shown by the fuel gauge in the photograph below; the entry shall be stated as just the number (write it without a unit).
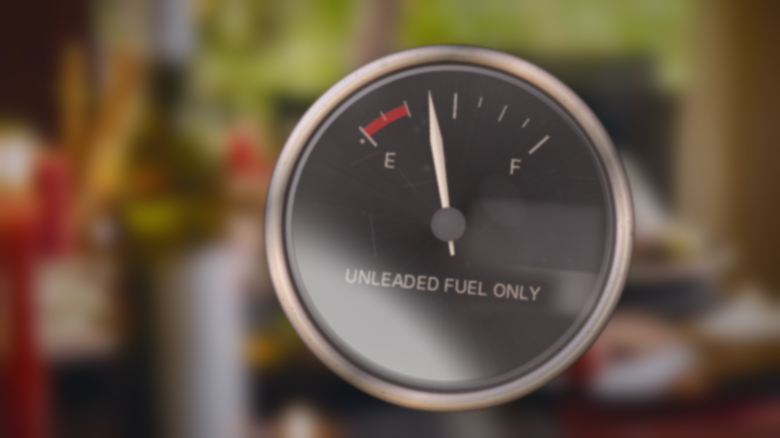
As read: 0.375
